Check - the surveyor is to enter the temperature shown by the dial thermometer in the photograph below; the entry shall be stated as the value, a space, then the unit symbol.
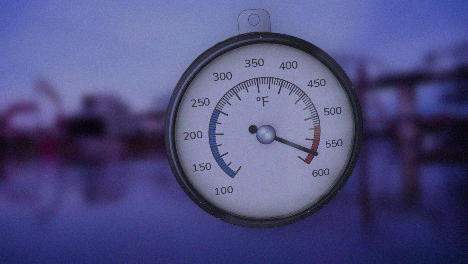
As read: 575 °F
